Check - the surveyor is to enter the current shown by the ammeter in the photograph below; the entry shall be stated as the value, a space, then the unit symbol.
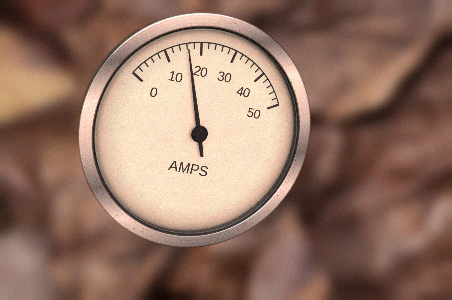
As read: 16 A
